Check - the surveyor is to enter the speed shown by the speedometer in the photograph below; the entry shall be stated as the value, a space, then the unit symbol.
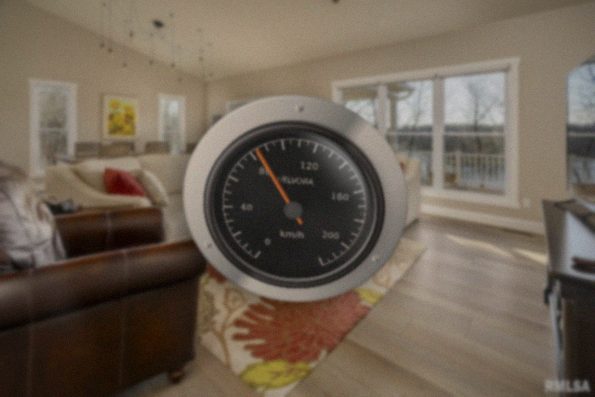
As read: 85 km/h
